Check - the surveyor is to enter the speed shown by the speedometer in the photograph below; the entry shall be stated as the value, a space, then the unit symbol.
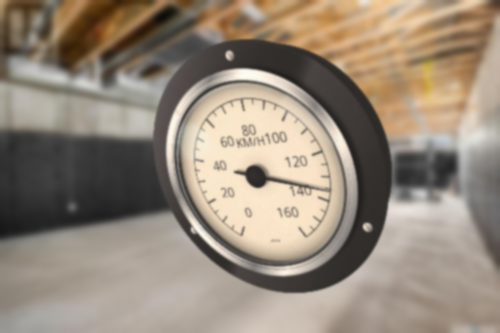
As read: 135 km/h
